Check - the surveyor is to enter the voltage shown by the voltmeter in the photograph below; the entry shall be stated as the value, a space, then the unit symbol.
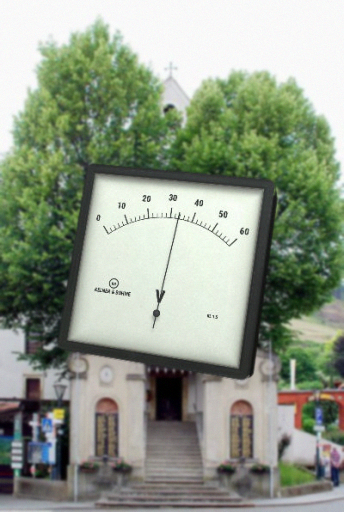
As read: 34 V
